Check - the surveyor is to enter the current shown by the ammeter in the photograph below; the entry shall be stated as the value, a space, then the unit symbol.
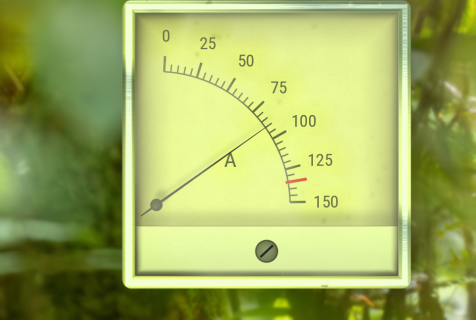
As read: 90 A
